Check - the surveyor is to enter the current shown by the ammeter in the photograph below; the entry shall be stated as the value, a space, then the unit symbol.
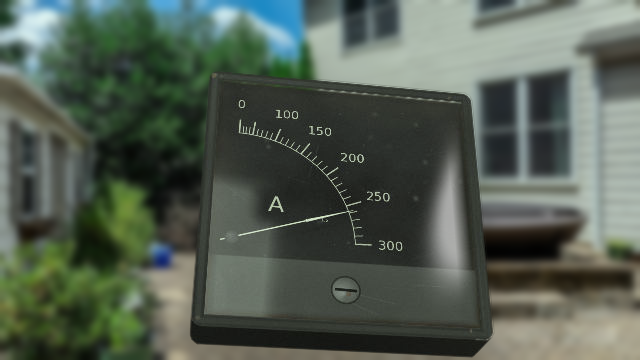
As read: 260 A
